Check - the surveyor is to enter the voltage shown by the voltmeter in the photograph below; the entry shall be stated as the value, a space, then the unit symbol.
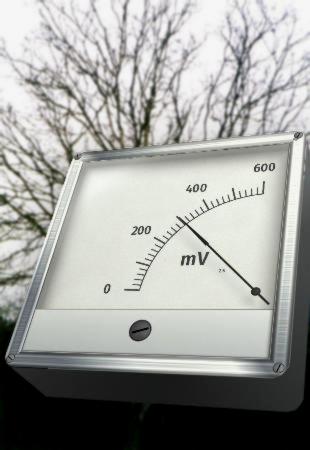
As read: 300 mV
